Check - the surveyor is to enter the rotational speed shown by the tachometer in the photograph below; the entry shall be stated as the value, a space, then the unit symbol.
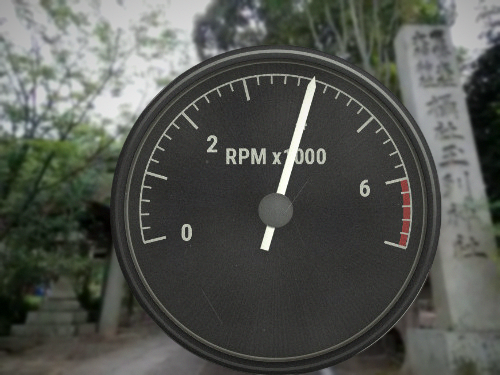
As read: 4000 rpm
